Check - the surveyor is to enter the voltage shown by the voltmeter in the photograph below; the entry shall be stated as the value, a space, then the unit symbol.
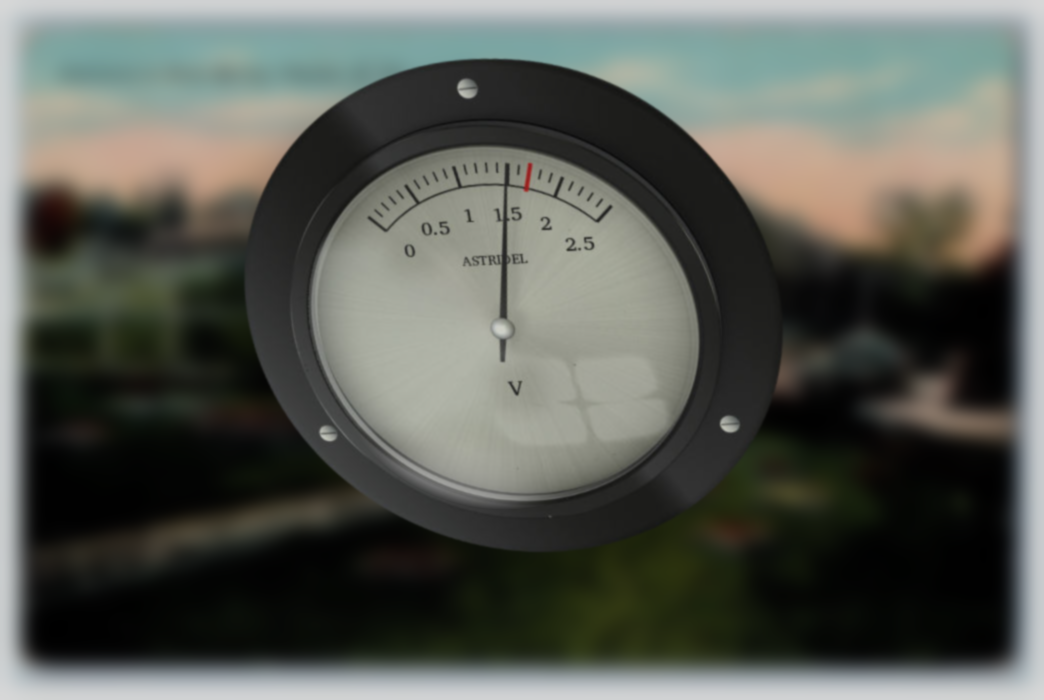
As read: 1.5 V
